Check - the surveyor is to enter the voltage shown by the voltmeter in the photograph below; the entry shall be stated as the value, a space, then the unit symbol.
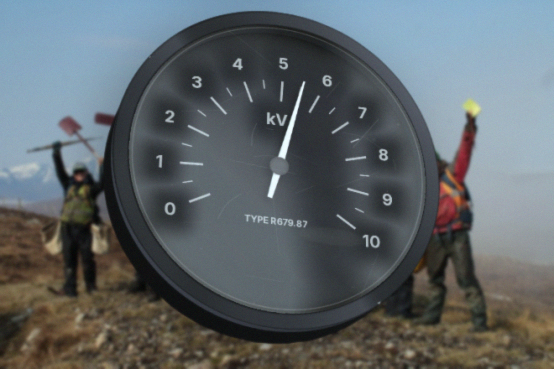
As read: 5.5 kV
